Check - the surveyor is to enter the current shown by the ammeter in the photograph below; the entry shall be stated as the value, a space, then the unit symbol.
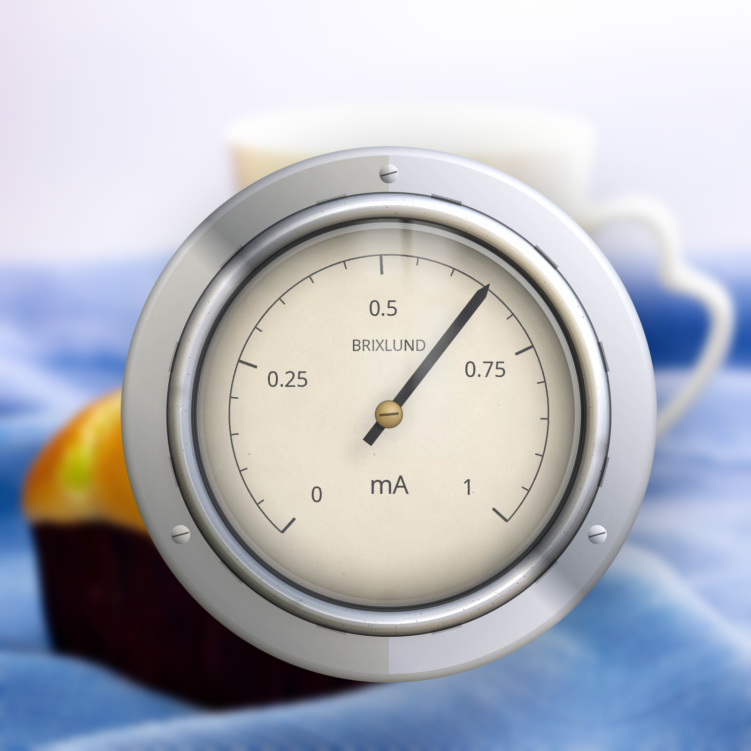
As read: 0.65 mA
